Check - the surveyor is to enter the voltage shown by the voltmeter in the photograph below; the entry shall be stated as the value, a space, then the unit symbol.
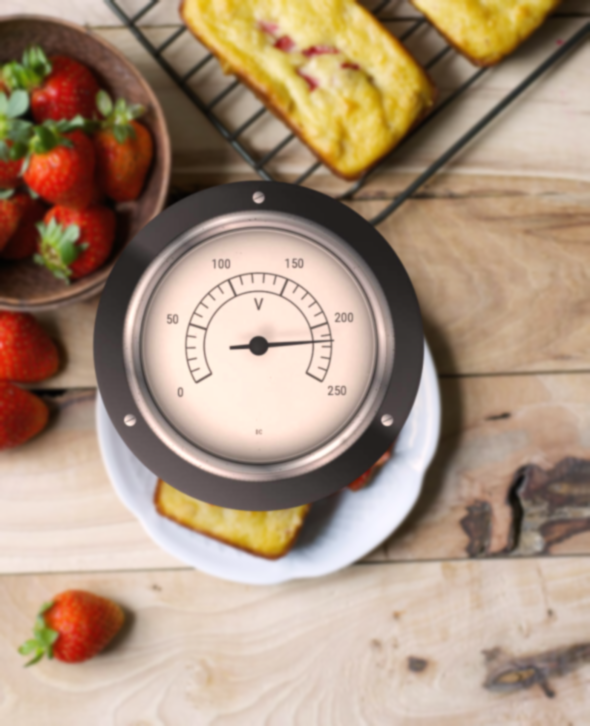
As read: 215 V
